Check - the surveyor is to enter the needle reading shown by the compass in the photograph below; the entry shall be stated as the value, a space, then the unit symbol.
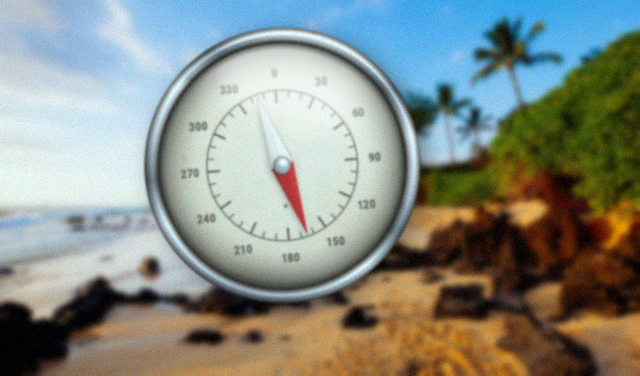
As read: 165 °
